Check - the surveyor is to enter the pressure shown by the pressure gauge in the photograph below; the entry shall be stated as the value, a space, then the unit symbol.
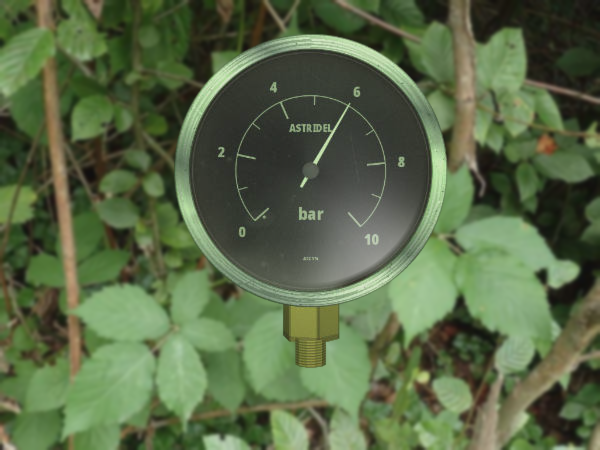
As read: 6 bar
